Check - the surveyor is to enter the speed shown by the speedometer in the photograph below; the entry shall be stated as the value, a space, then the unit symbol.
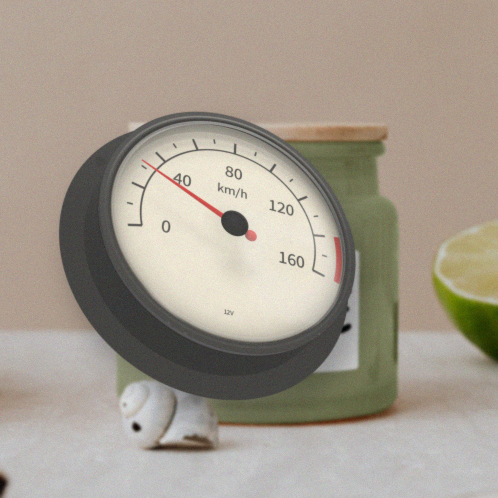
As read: 30 km/h
